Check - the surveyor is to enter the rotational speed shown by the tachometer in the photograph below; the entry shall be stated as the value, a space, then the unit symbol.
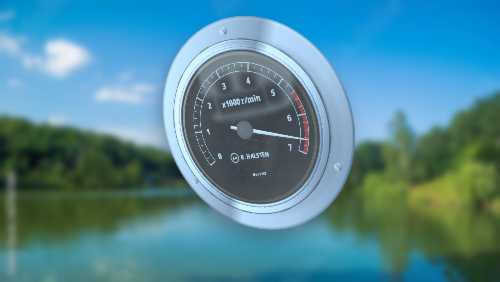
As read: 6600 rpm
